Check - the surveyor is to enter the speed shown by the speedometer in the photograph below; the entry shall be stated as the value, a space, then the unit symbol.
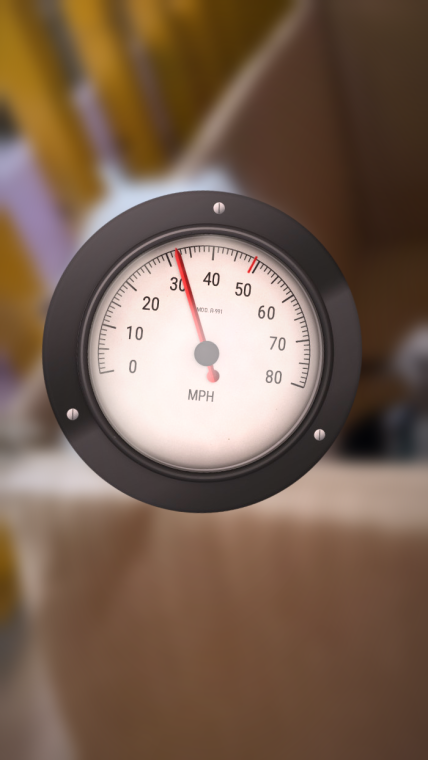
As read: 32 mph
